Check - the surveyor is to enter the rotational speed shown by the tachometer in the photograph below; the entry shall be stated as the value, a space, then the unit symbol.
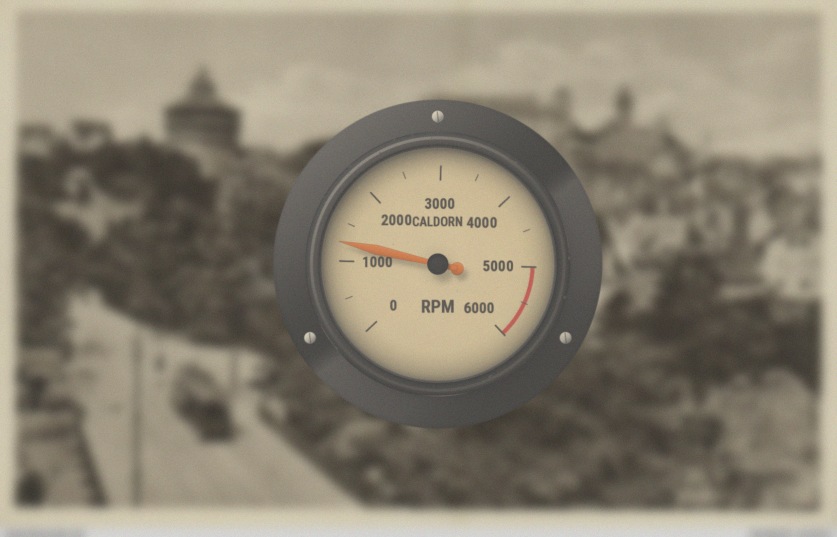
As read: 1250 rpm
